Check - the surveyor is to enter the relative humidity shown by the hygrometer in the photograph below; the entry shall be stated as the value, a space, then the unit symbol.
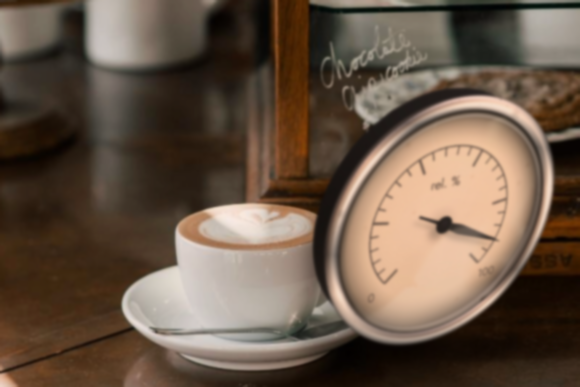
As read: 92 %
